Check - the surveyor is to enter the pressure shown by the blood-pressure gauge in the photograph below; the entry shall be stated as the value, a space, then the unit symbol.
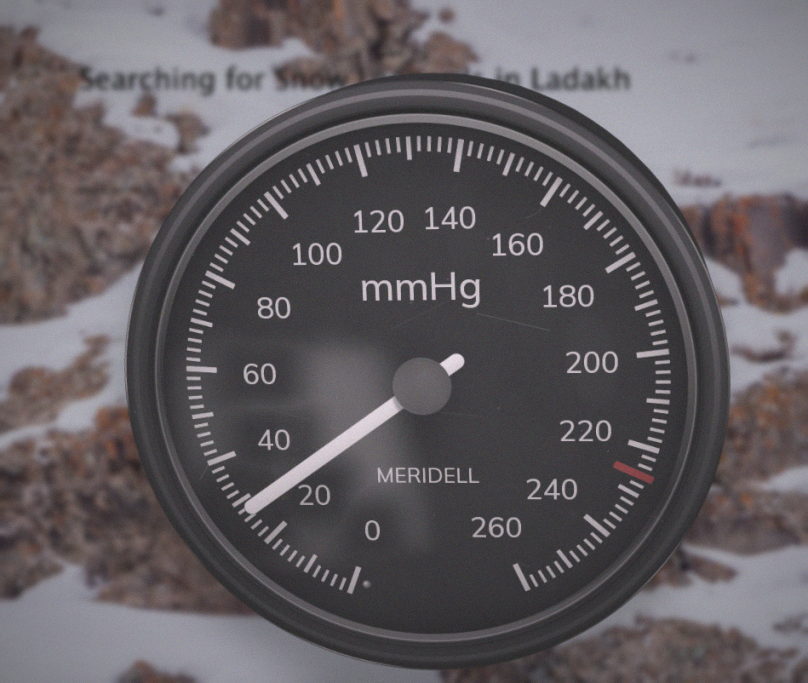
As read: 28 mmHg
